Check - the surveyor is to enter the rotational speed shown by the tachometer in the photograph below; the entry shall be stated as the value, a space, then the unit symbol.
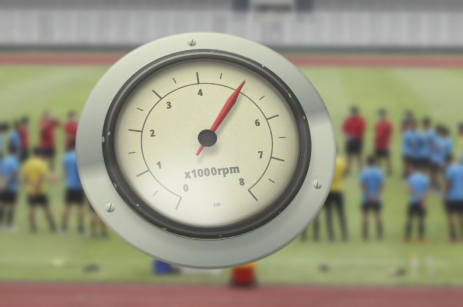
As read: 5000 rpm
